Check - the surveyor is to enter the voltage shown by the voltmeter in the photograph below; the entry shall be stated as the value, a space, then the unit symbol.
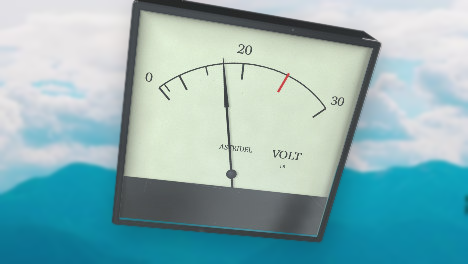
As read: 17.5 V
